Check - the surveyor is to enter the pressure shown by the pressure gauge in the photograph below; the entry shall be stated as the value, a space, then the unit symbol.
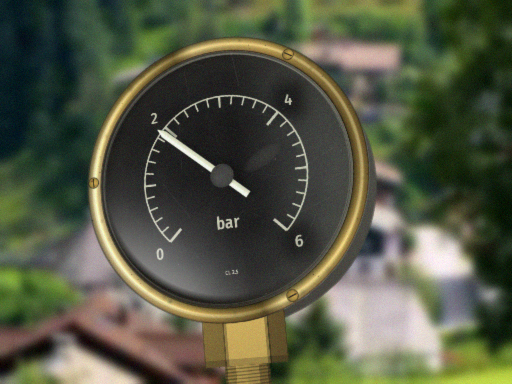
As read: 1.9 bar
